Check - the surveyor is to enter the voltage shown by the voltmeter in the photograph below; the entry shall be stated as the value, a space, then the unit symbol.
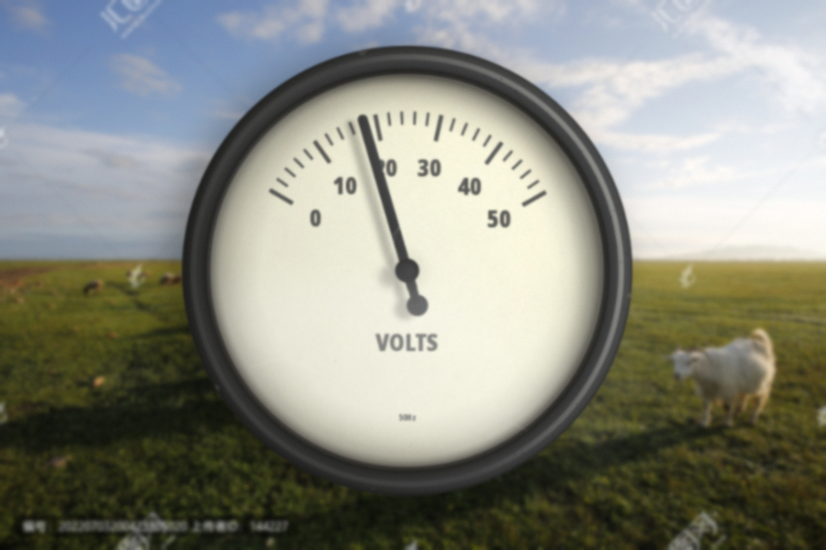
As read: 18 V
